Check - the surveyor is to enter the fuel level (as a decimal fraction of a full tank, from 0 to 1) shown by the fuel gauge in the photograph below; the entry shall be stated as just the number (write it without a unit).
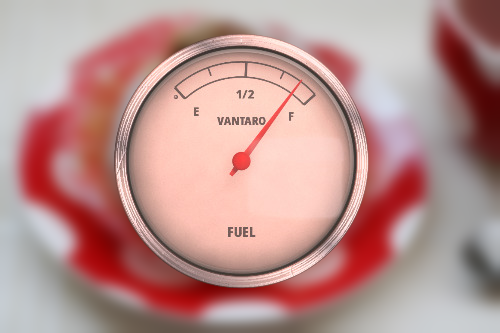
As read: 0.875
